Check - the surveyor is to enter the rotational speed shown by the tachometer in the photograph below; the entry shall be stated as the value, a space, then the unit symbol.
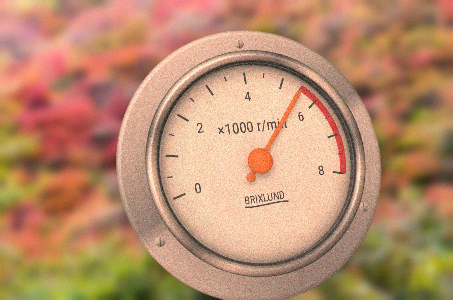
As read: 5500 rpm
